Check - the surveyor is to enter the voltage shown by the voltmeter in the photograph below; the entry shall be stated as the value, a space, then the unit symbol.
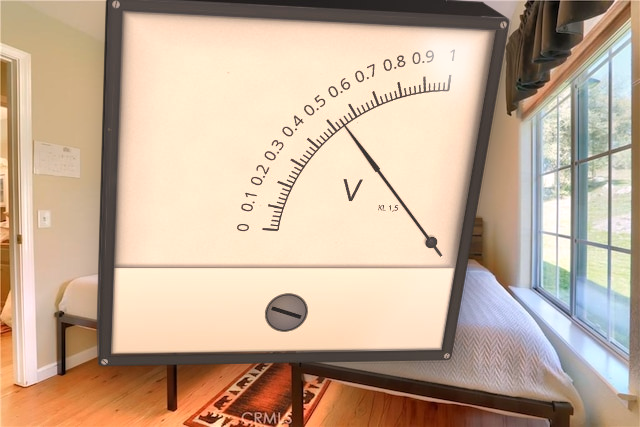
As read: 0.54 V
